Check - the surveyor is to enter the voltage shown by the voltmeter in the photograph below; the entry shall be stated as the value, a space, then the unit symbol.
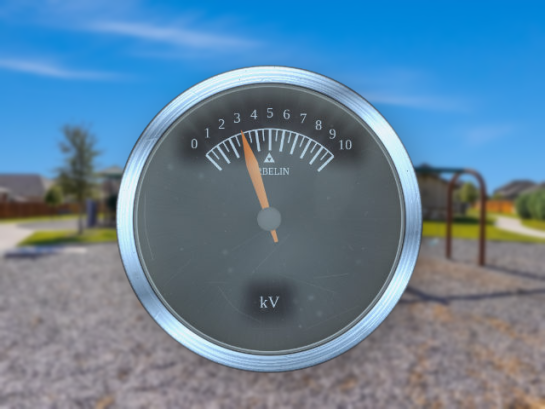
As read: 3 kV
